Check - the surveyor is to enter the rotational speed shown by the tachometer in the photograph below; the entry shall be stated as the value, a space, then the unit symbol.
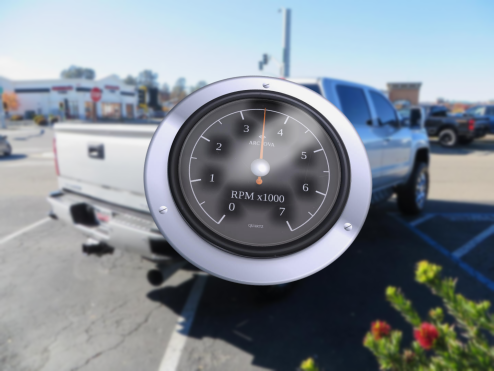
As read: 3500 rpm
